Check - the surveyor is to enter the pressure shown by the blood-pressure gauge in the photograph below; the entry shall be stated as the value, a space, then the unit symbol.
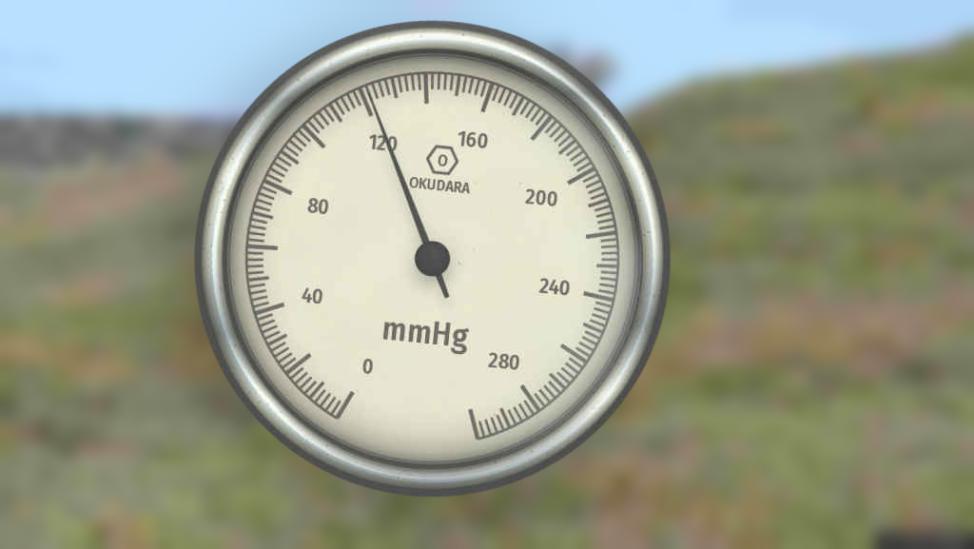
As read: 122 mmHg
